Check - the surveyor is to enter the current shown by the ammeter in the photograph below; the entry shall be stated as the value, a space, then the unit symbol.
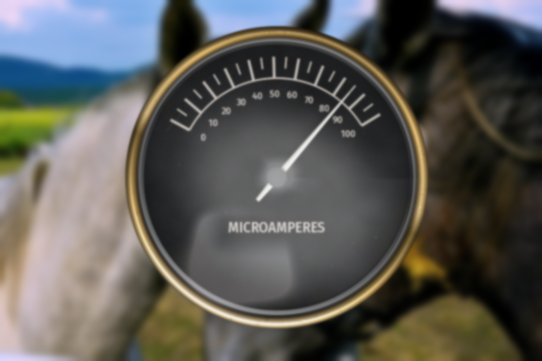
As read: 85 µA
